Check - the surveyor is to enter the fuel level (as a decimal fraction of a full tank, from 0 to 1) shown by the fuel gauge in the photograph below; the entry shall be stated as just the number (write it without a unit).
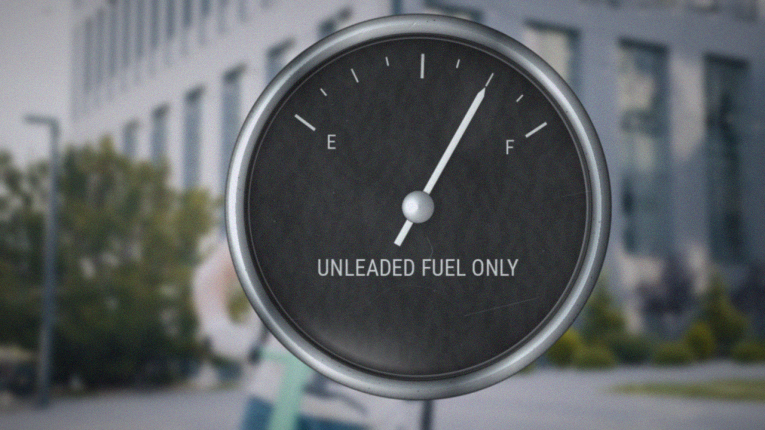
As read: 0.75
